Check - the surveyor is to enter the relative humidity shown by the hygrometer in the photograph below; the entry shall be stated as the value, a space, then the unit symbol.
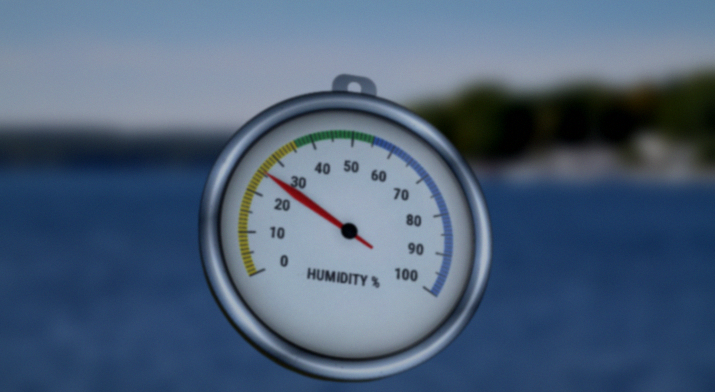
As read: 25 %
